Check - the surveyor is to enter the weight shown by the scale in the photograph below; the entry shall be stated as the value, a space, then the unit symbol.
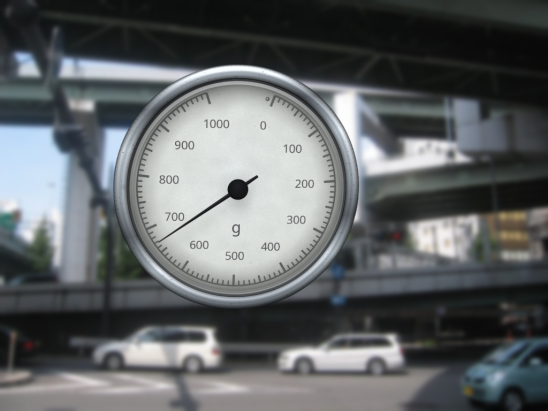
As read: 670 g
